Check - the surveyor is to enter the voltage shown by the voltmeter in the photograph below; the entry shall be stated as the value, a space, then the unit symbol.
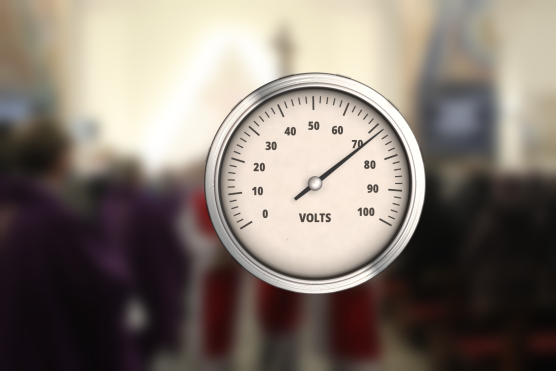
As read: 72 V
